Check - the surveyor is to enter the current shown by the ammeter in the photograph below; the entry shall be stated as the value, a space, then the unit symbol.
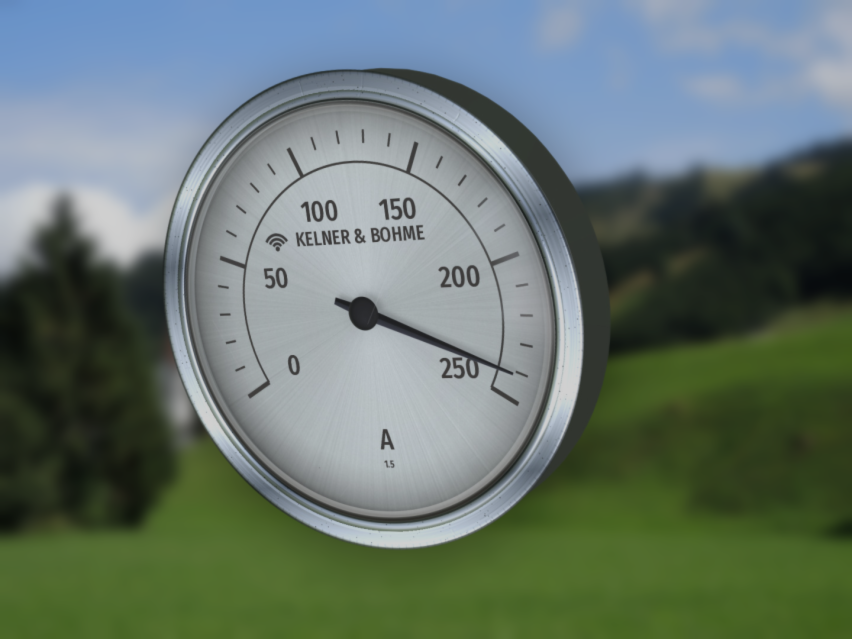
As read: 240 A
